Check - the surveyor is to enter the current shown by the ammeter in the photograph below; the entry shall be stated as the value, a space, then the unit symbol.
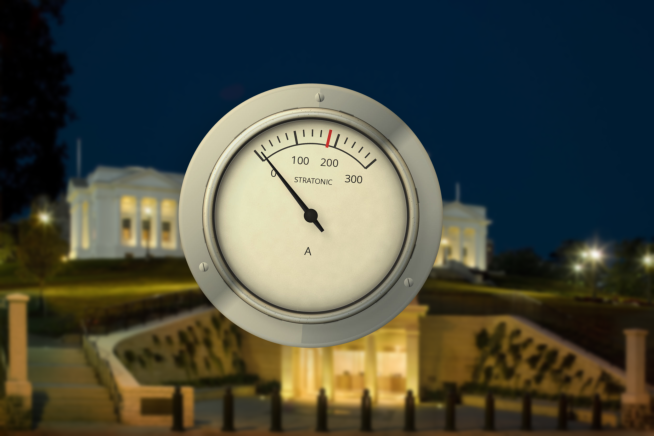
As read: 10 A
